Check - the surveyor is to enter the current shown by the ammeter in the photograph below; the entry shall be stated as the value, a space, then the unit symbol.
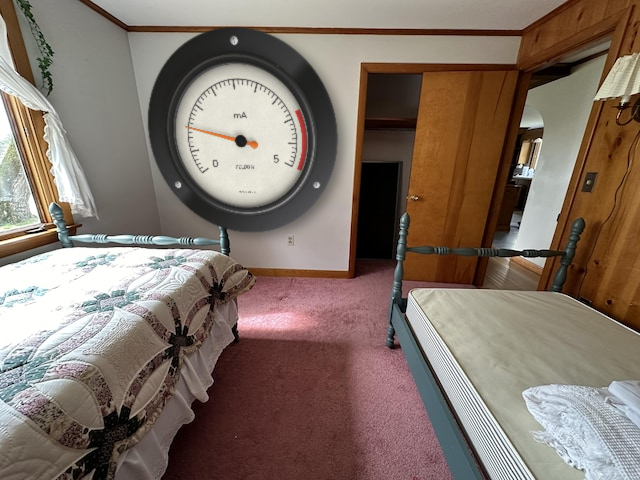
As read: 1 mA
